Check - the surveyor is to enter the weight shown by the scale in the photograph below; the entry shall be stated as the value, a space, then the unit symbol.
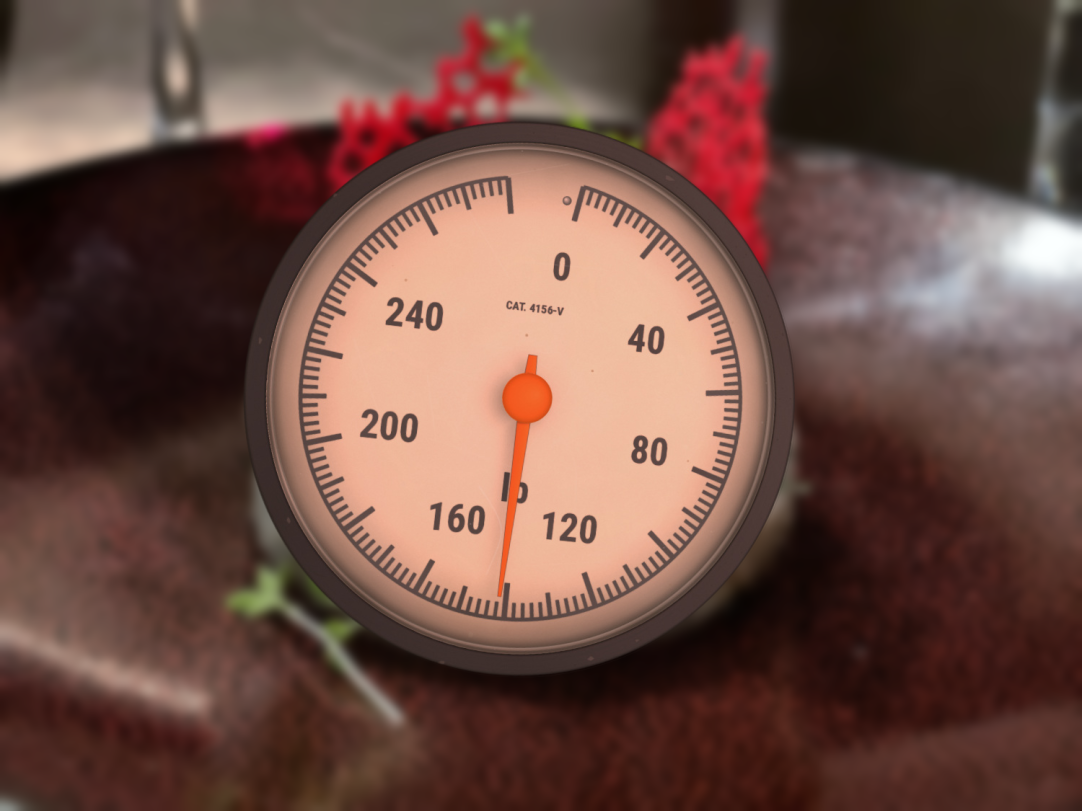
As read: 142 lb
